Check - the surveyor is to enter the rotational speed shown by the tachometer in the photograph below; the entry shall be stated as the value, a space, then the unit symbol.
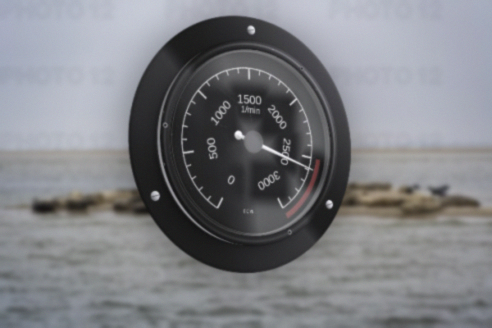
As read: 2600 rpm
